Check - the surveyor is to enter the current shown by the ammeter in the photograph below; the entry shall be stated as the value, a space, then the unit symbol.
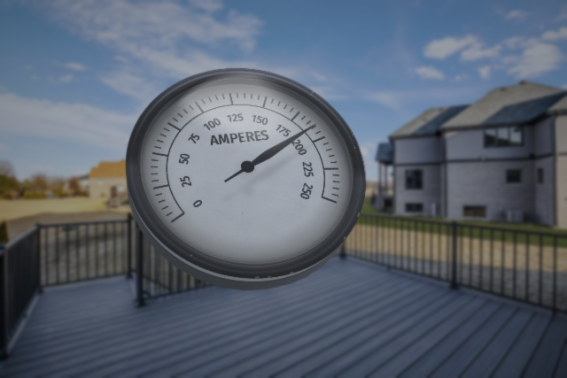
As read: 190 A
